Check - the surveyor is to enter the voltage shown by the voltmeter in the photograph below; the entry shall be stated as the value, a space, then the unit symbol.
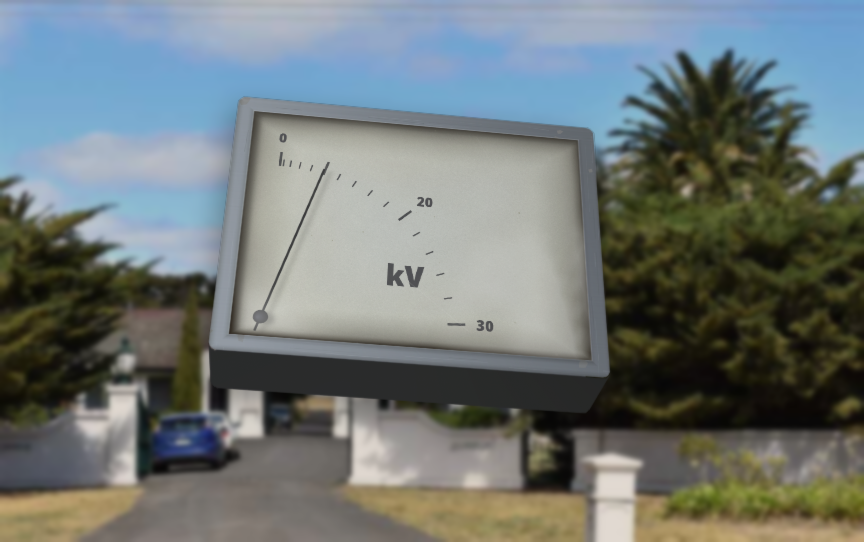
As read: 10 kV
